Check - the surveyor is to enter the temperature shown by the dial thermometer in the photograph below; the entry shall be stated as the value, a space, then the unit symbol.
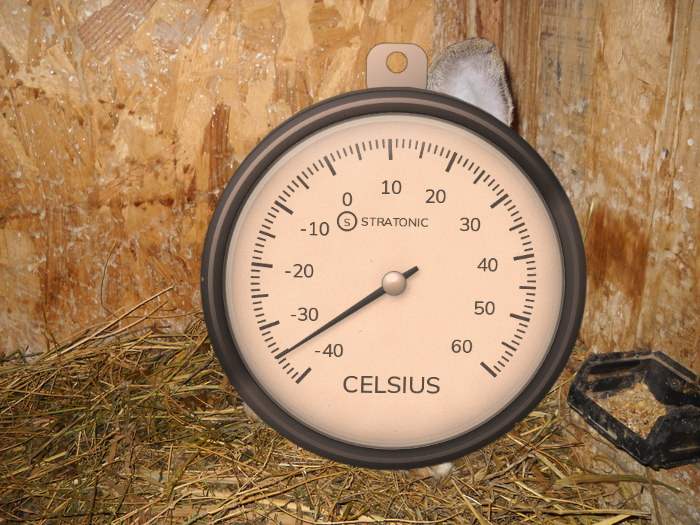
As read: -35 °C
